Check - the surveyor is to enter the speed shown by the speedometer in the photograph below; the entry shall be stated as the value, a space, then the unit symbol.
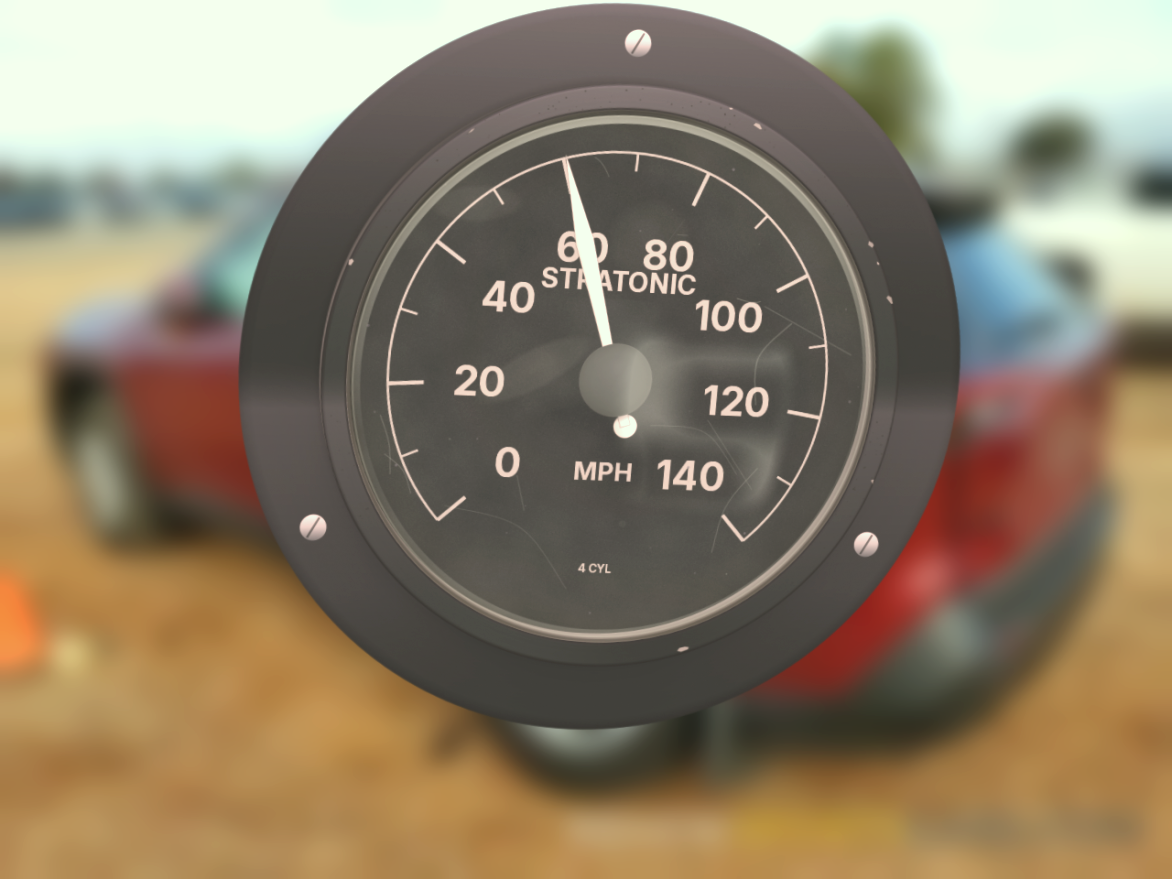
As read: 60 mph
